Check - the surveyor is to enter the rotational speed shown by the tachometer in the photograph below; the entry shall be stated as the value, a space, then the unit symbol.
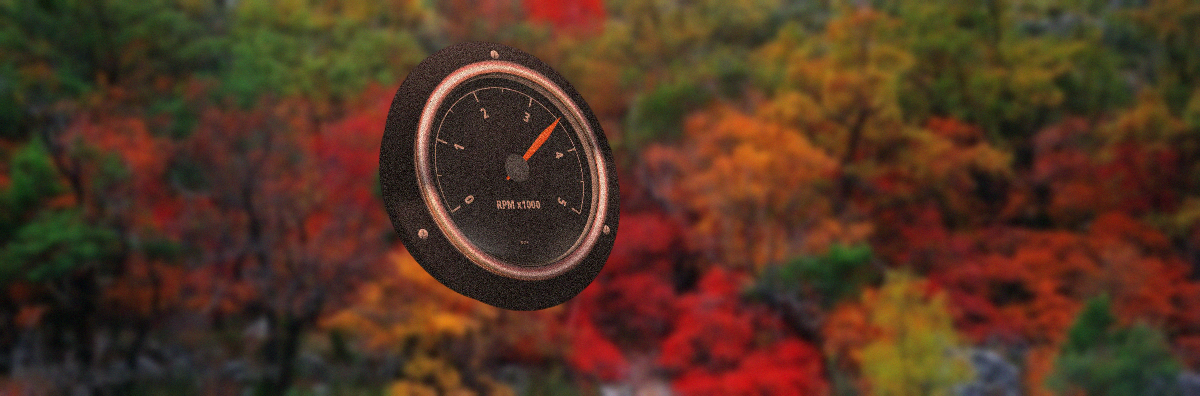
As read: 3500 rpm
